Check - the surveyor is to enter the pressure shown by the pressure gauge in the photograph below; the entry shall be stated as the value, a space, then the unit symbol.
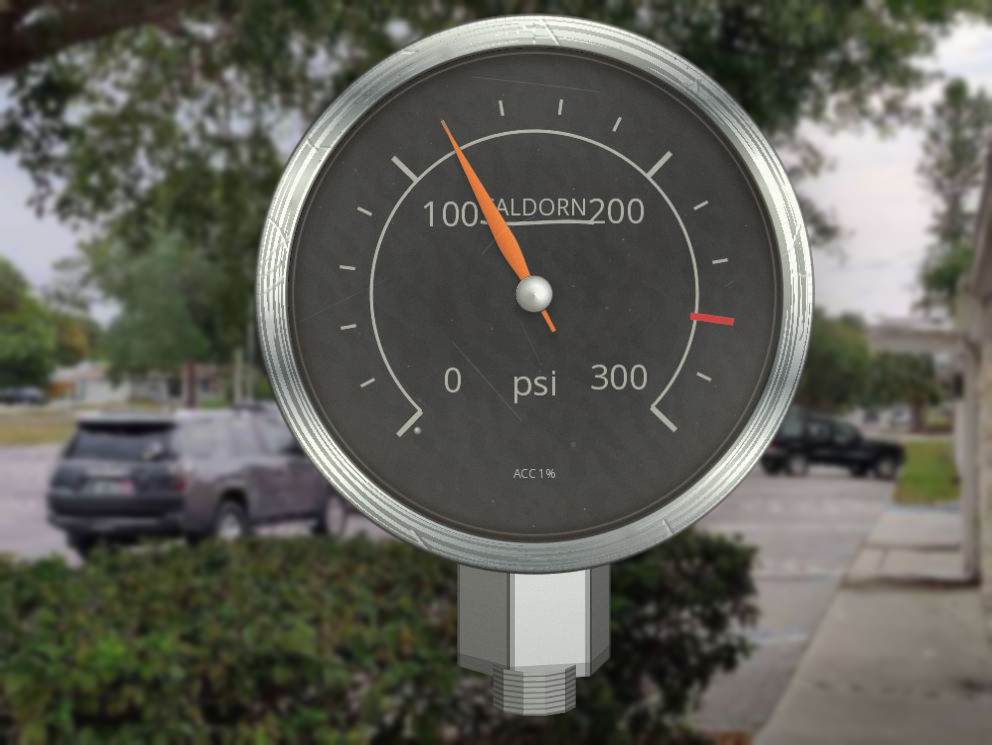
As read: 120 psi
